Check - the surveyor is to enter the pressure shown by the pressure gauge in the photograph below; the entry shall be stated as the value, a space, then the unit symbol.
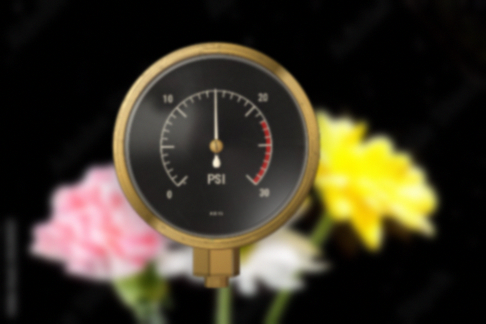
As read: 15 psi
